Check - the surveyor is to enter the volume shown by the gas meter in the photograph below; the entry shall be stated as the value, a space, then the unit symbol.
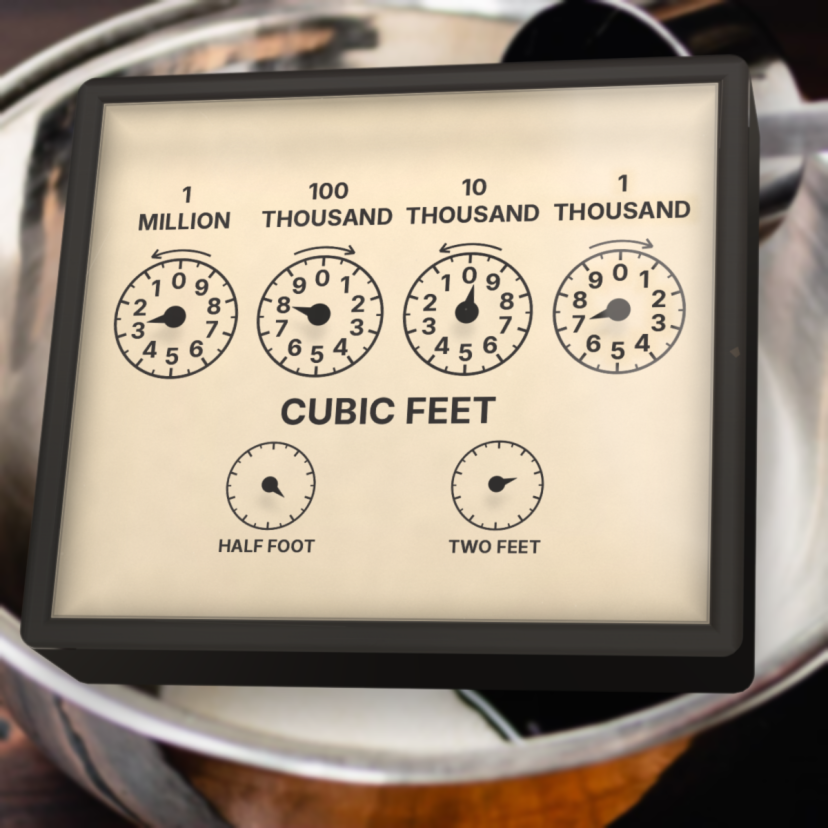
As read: 279700 ft³
